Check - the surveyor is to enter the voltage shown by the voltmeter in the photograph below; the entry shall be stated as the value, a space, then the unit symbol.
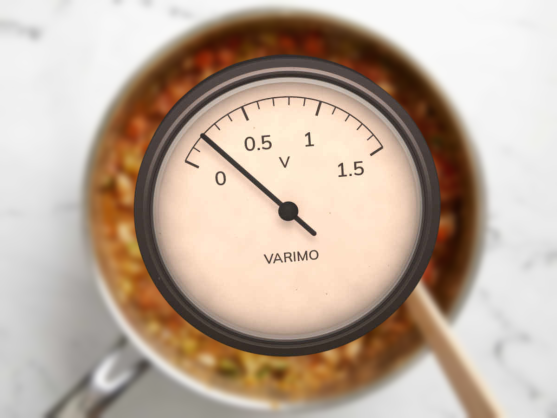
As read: 0.2 V
